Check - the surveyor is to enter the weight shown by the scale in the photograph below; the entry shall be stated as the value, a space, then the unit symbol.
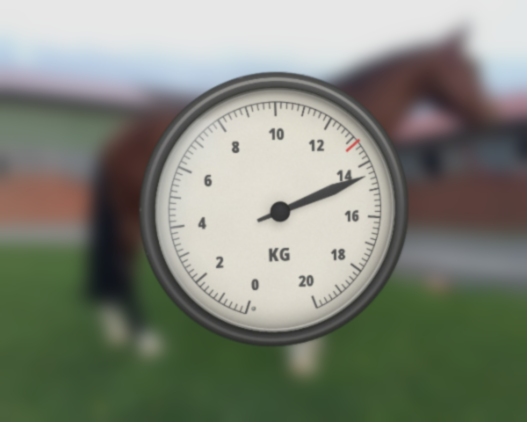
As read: 14.4 kg
